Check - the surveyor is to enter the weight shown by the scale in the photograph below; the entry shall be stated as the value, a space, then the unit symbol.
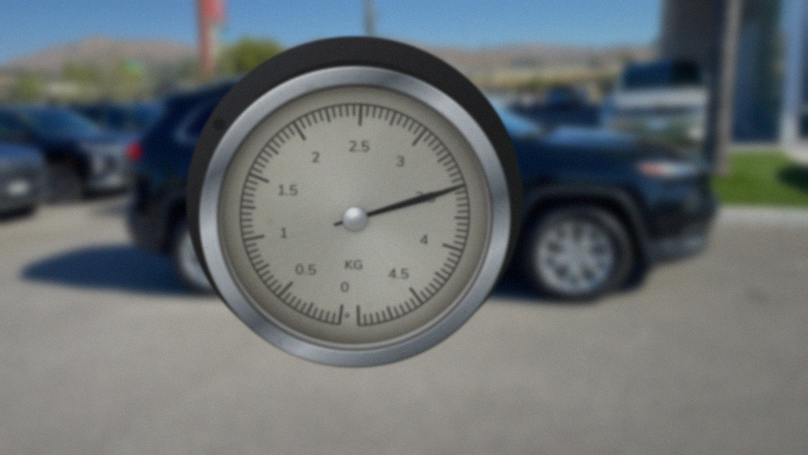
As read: 3.5 kg
